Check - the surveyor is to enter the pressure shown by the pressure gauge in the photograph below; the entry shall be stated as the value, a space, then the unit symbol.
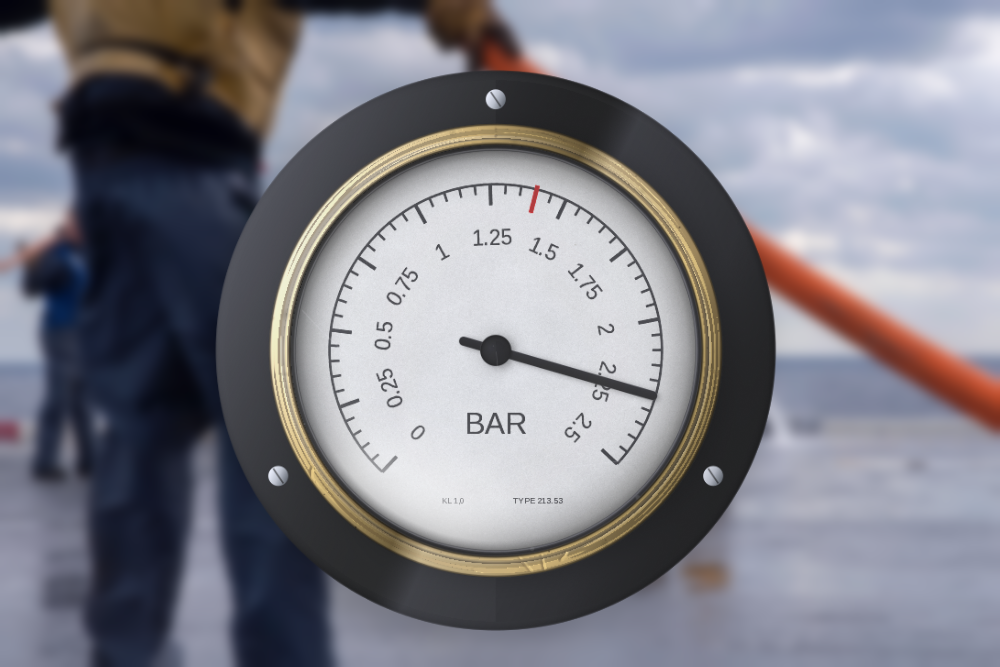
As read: 2.25 bar
